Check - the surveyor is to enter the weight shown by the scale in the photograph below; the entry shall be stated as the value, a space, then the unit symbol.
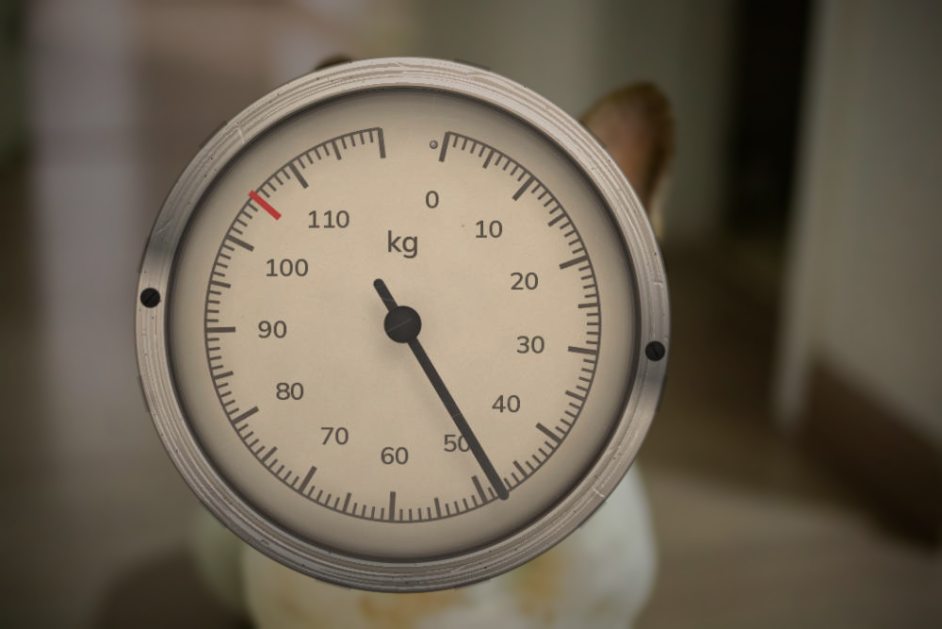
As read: 48 kg
